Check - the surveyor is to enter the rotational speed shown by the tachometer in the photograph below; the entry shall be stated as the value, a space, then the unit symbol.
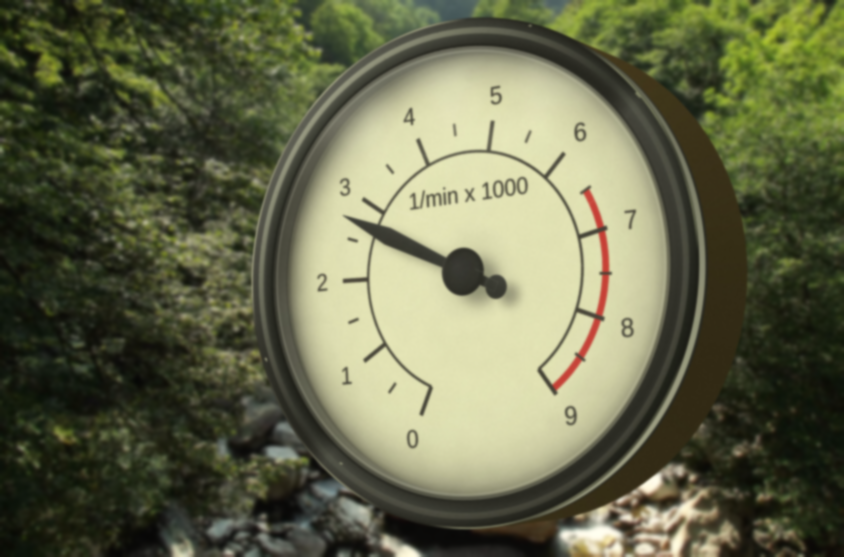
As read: 2750 rpm
